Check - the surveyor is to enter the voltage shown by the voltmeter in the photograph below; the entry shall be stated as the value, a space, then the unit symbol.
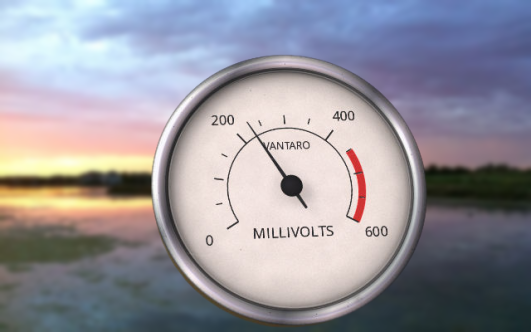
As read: 225 mV
